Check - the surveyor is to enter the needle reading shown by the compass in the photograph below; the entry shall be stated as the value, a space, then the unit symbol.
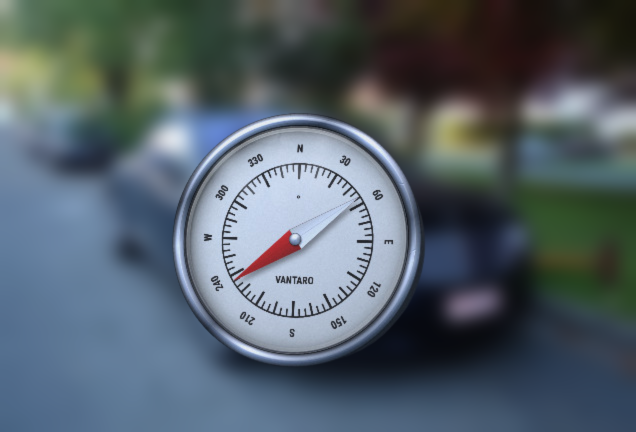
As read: 235 °
